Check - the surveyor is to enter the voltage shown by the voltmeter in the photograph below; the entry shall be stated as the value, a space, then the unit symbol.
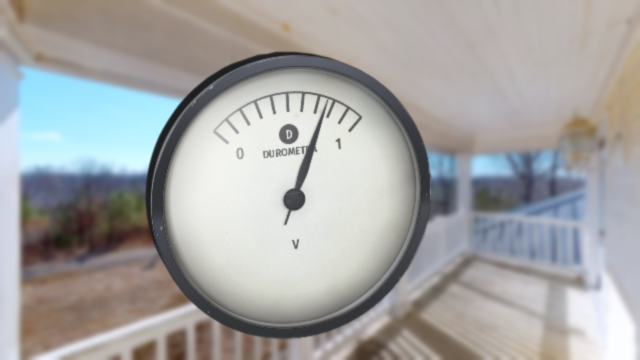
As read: 0.75 V
